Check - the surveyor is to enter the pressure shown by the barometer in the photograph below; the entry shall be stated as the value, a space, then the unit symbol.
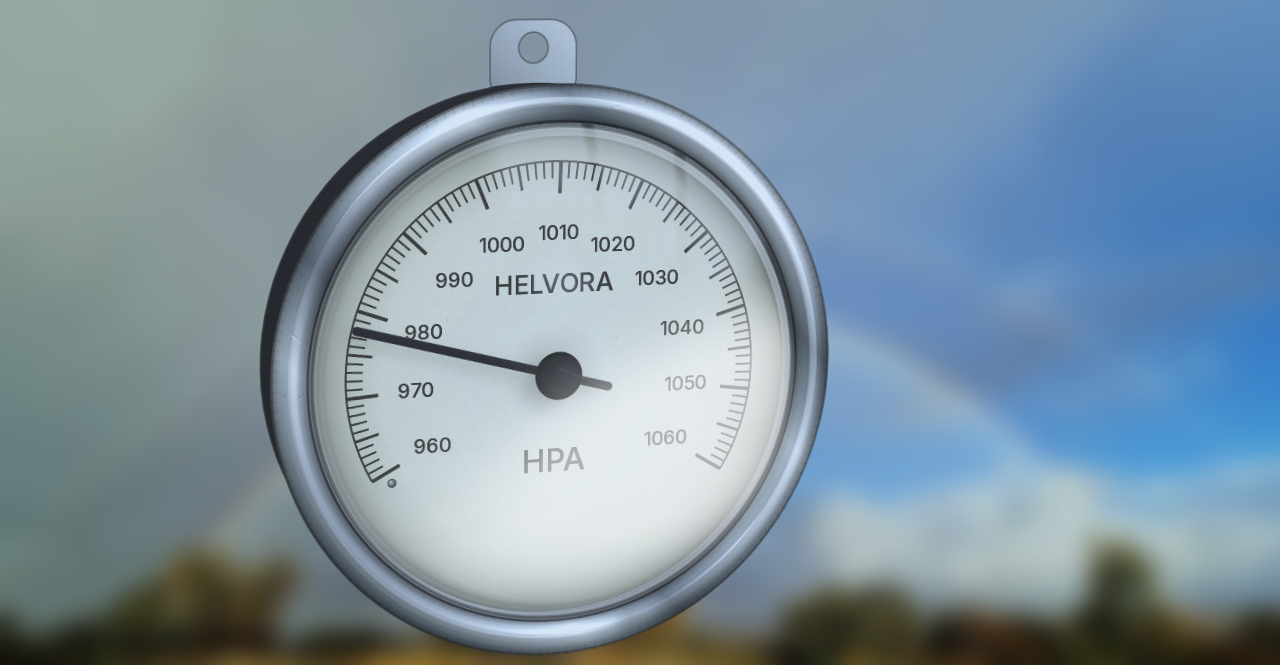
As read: 978 hPa
